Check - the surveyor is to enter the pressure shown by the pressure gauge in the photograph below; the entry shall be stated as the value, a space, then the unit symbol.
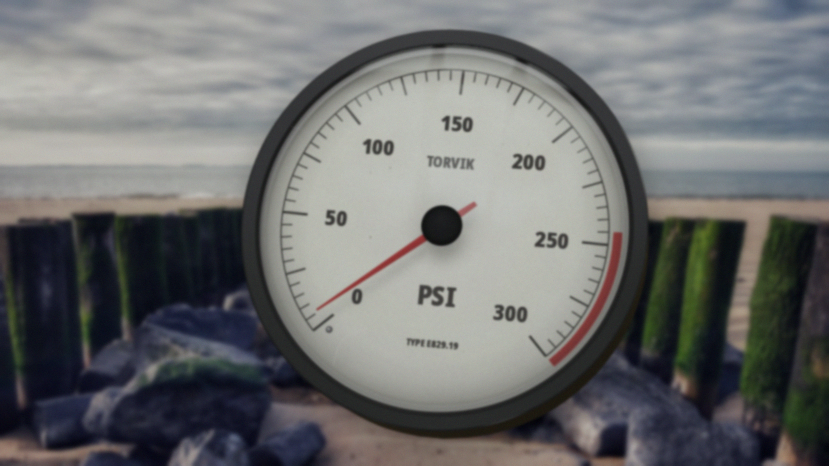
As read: 5 psi
